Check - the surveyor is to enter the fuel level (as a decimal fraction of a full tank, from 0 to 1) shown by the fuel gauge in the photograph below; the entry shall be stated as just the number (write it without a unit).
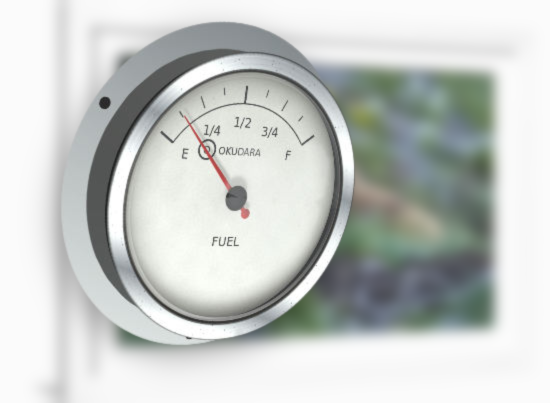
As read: 0.125
